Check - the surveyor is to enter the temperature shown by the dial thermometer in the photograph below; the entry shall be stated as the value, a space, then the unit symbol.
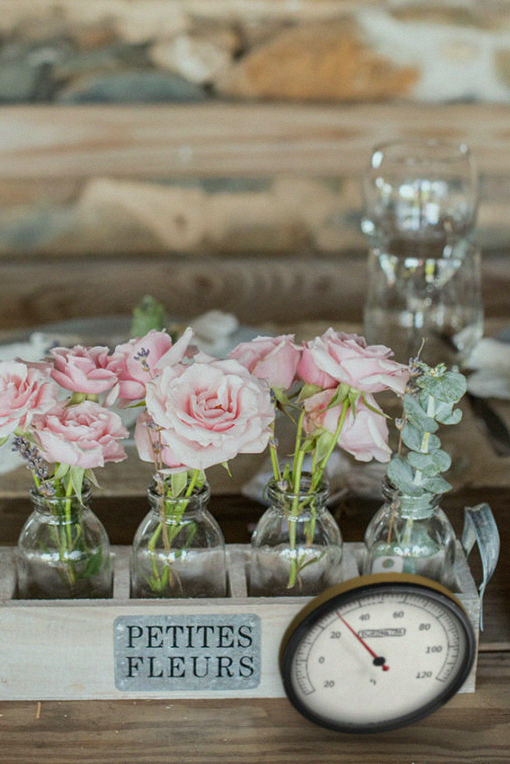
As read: 30 °F
